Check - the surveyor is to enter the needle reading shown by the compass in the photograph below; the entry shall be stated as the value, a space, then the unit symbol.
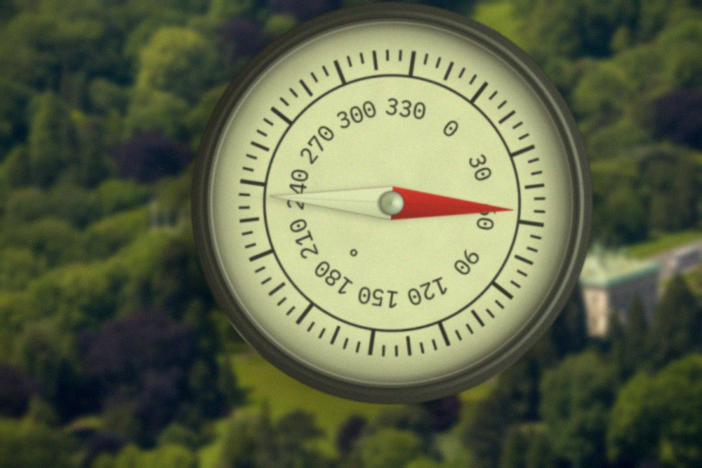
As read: 55 °
